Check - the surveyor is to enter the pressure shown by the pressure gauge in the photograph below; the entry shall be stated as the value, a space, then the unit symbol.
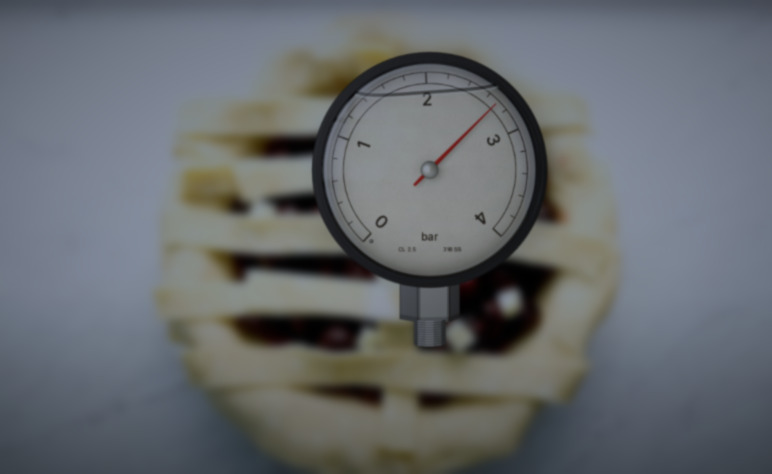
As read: 2.7 bar
